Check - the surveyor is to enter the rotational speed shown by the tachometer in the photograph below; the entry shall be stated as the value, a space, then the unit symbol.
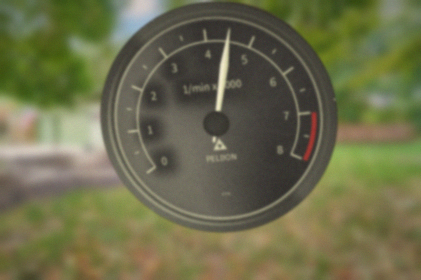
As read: 4500 rpm
